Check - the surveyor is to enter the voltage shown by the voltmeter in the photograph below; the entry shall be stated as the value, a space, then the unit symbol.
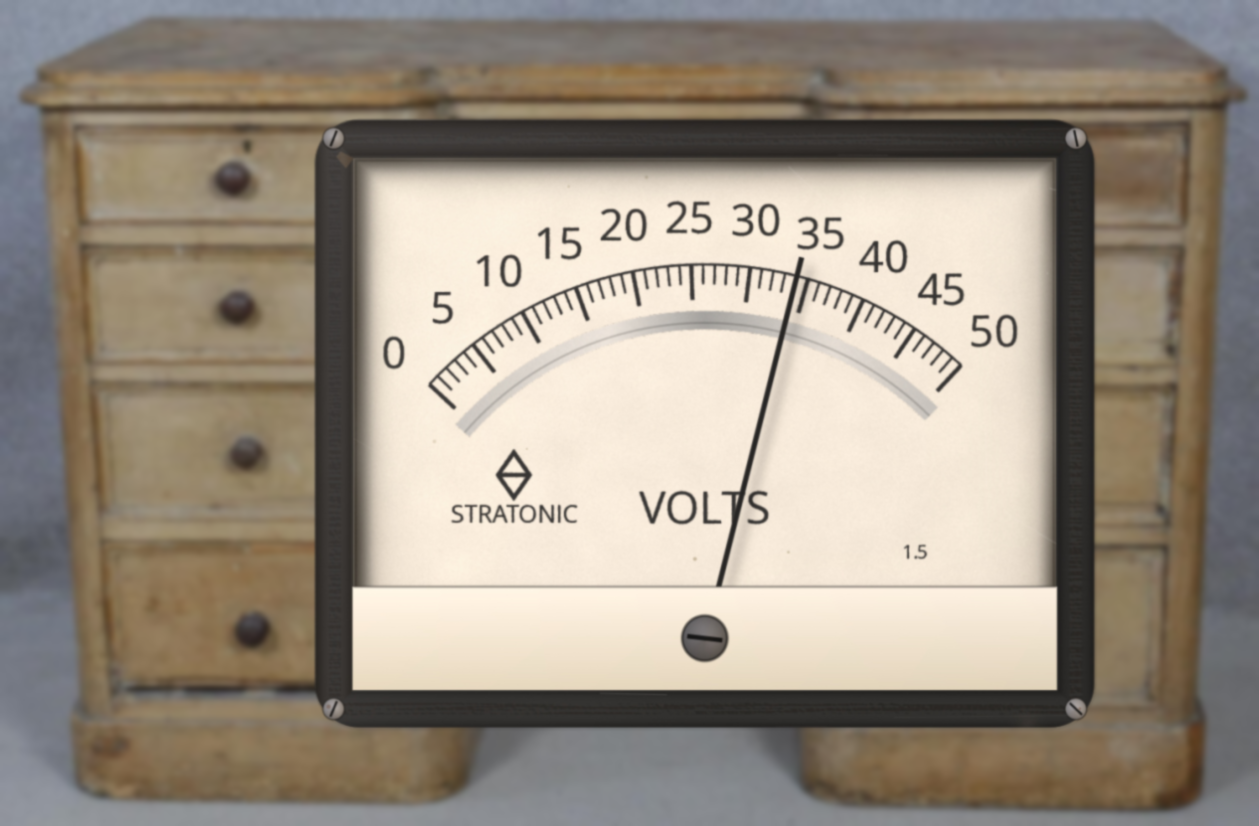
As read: 34 V
